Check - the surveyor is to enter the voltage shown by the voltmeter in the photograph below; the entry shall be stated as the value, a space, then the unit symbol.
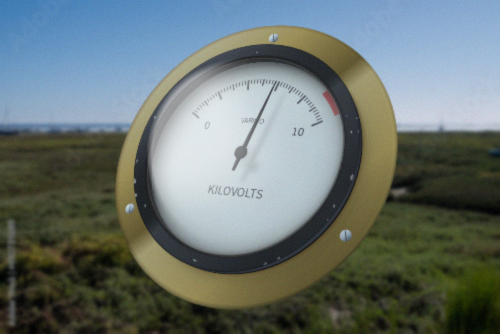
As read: 6 kV
